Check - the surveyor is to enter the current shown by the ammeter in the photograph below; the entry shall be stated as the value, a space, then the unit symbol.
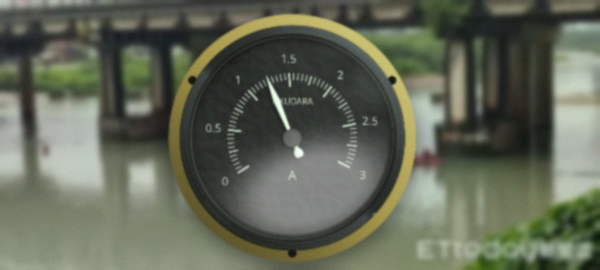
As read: 1.25 A
